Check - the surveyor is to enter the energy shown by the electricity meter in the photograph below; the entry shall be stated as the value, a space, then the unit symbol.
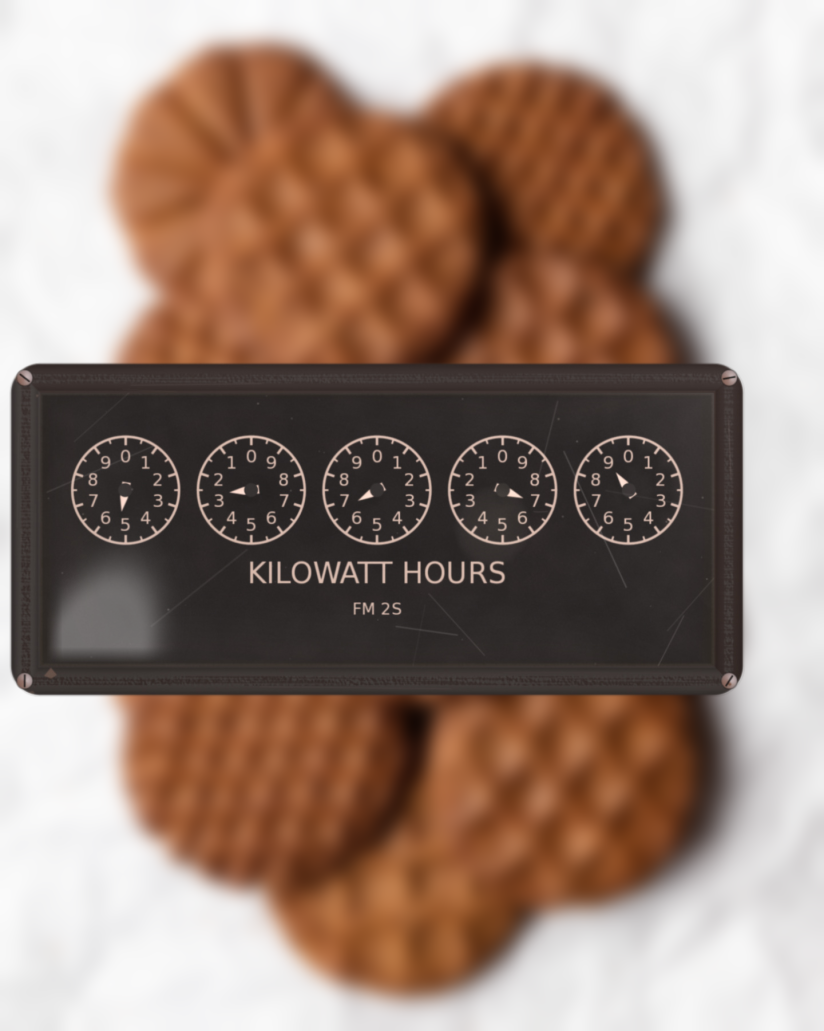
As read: 52669 kWh
